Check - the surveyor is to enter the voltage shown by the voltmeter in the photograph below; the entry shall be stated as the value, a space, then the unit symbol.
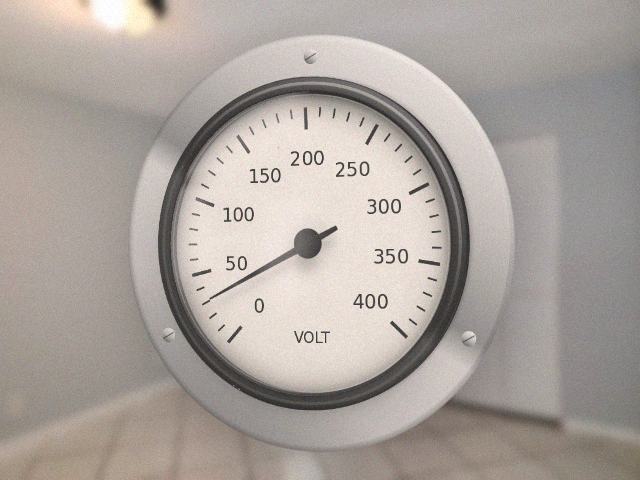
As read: 30 V
